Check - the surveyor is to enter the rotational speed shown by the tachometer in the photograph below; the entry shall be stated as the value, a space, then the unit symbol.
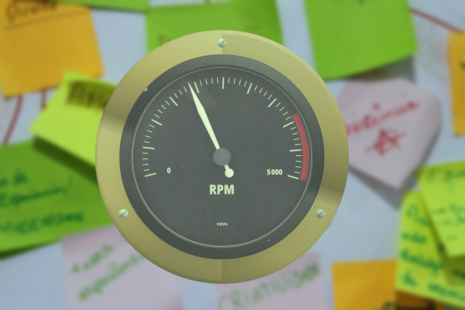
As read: 1900 rpm
